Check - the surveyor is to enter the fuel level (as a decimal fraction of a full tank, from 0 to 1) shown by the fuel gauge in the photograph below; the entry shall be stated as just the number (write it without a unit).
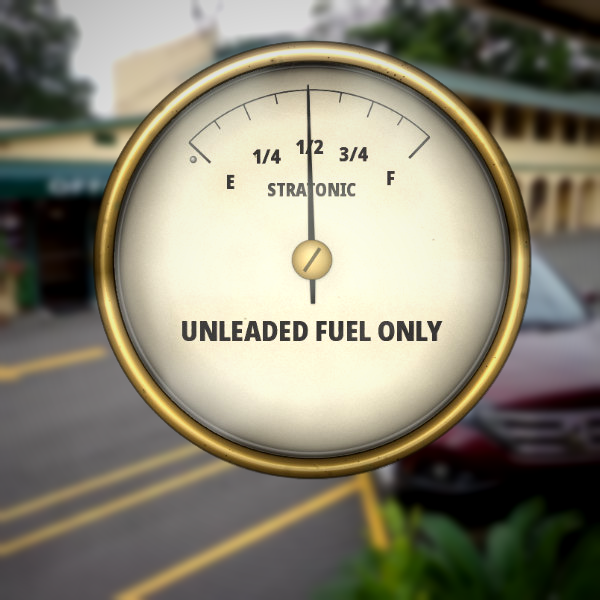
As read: 0.5
